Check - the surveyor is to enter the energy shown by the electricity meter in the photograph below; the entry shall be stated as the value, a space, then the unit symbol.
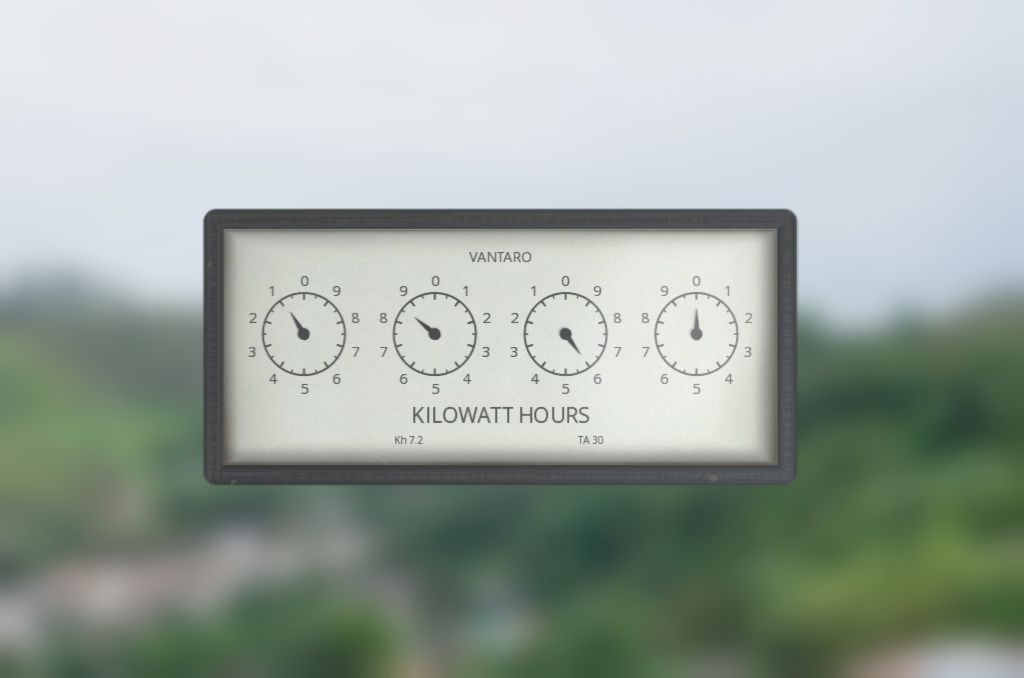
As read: 860 kWh
